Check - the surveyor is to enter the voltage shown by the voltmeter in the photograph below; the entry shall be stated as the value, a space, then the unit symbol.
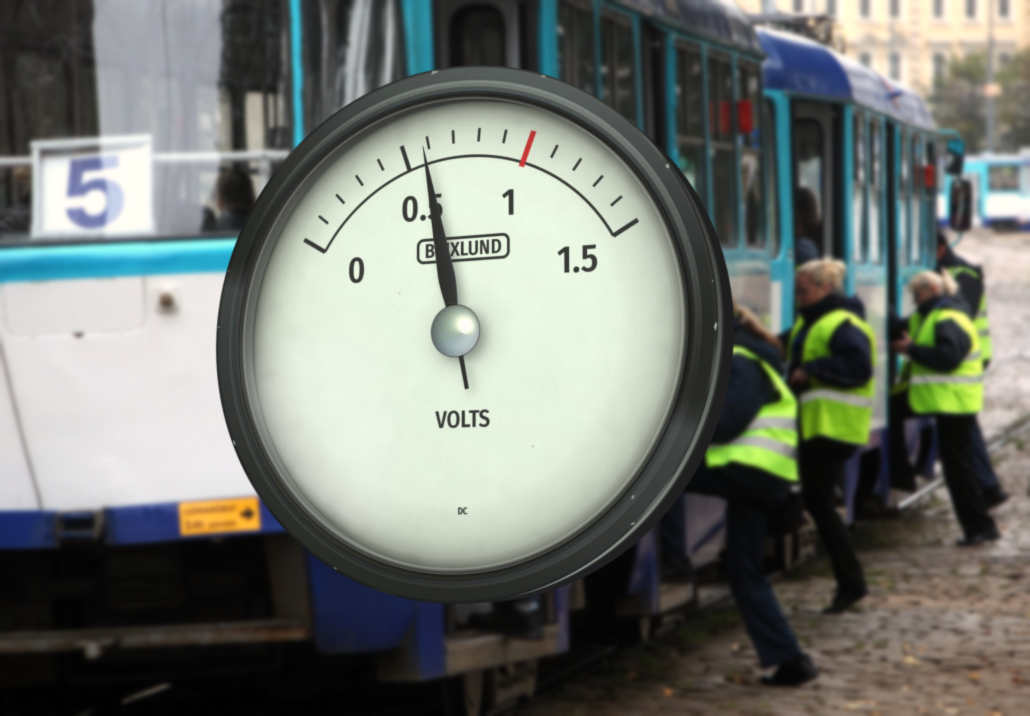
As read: 0.6 V
